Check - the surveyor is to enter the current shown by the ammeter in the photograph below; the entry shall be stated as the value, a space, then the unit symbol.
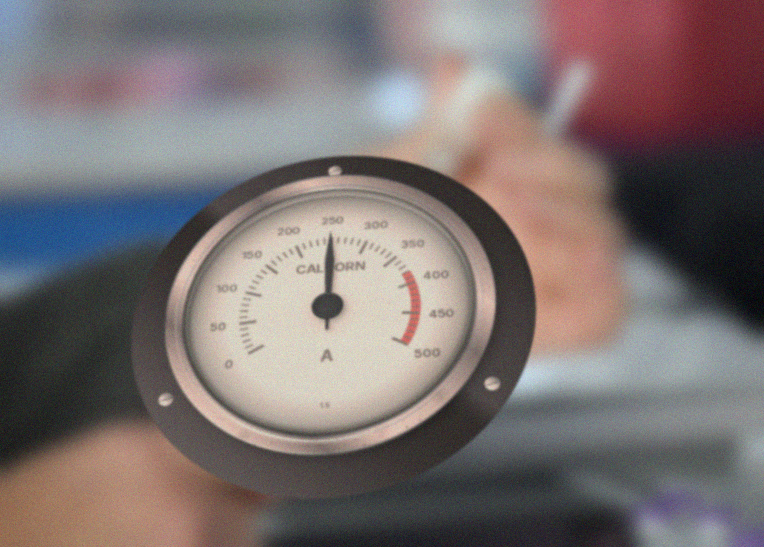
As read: 250 A
